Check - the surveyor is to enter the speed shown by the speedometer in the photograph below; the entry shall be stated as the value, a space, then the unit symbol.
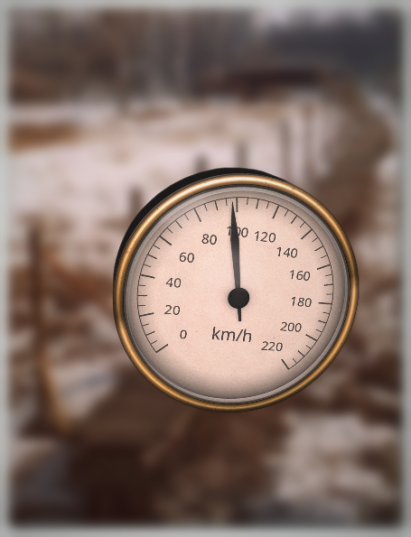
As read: 97.5 km/h
